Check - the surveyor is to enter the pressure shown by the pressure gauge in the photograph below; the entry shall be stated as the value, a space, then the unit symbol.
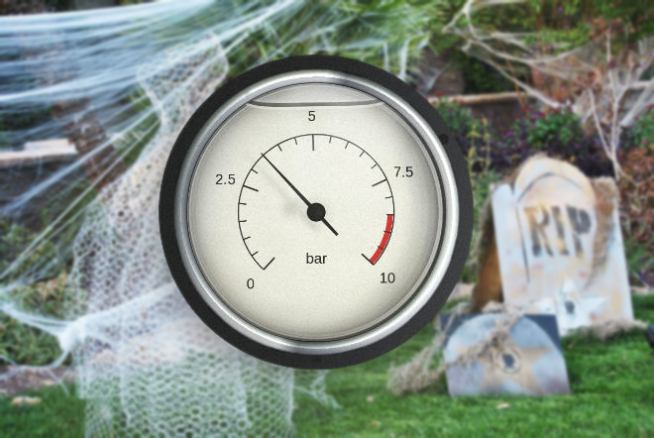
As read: 3.5 bar
